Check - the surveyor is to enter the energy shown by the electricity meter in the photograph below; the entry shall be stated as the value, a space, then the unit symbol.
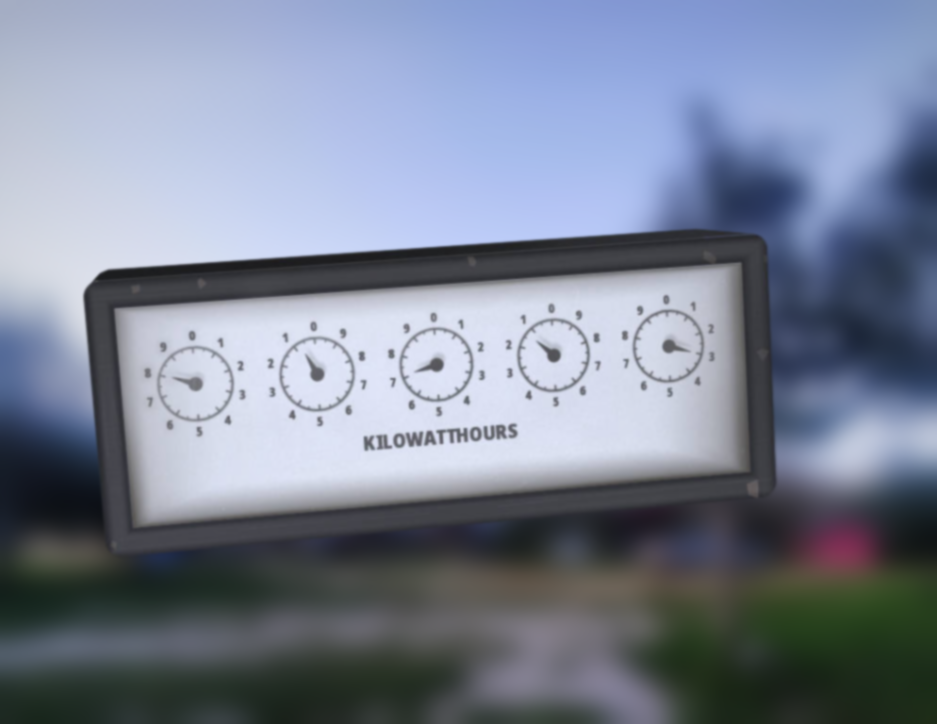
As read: 80713 kWh
